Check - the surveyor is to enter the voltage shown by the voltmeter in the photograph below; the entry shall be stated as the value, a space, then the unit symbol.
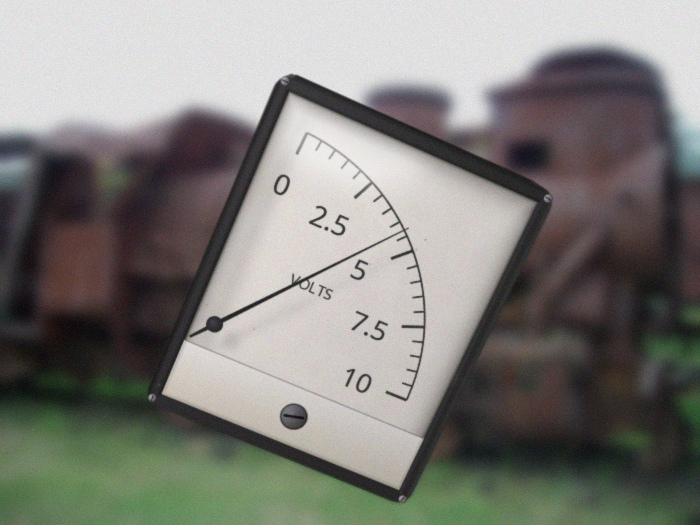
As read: 4.25 V
